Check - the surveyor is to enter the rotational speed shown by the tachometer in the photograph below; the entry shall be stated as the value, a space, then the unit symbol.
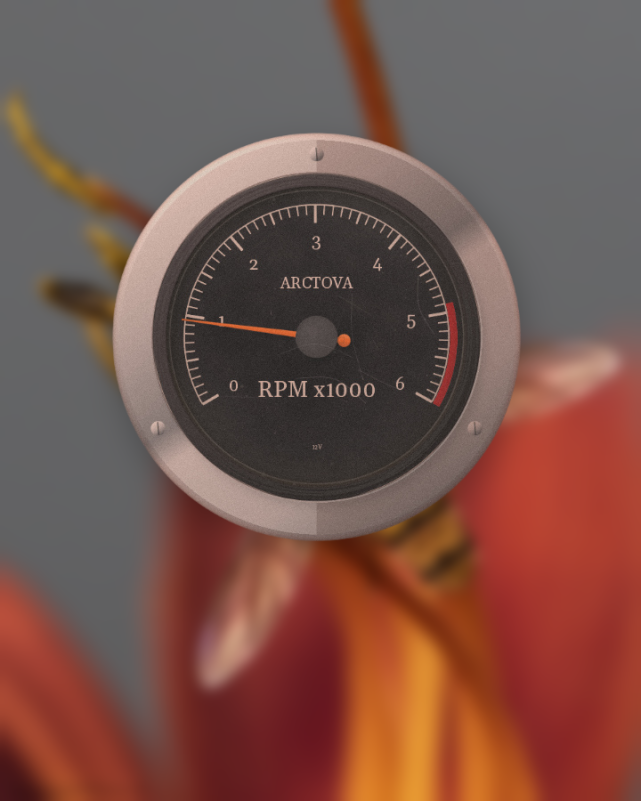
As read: 950 rpm
